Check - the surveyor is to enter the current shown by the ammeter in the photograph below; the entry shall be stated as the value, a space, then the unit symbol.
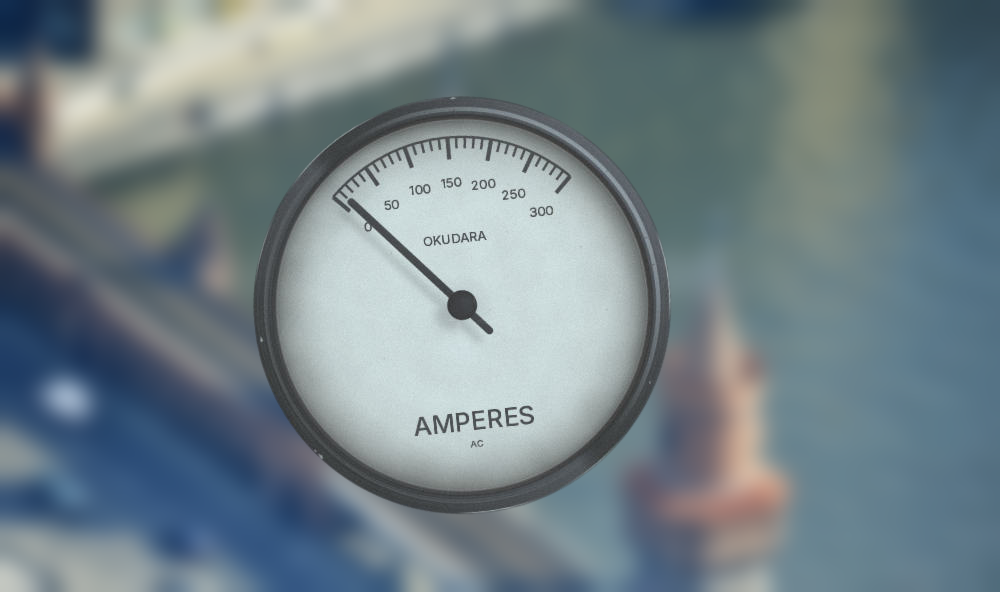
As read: 10 A
